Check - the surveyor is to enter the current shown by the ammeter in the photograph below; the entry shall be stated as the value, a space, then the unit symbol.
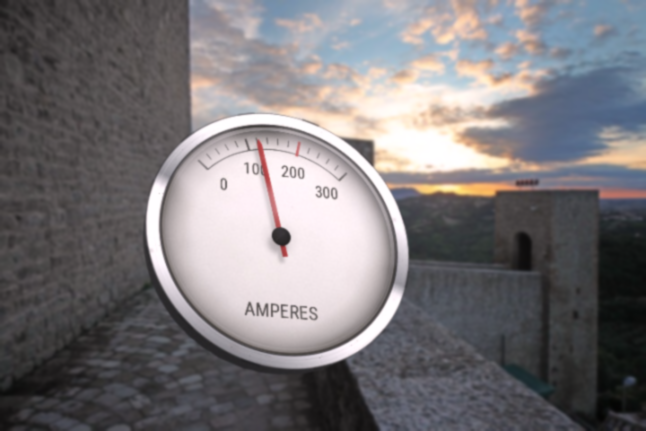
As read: 120 A
